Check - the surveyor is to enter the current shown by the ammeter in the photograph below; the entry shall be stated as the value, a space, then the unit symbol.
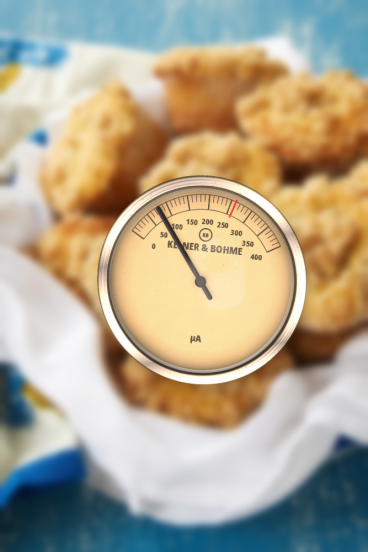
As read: 80 µA
